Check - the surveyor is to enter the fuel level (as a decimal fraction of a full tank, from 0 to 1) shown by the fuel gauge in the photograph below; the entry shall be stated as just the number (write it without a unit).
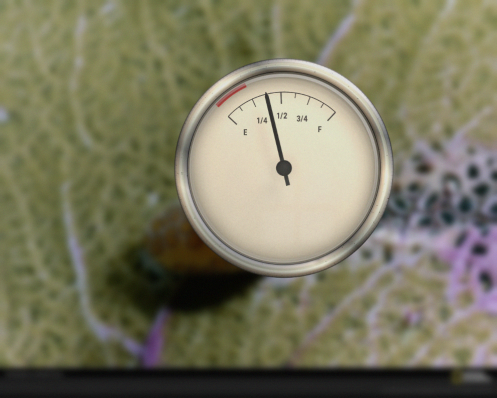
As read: 0.375
